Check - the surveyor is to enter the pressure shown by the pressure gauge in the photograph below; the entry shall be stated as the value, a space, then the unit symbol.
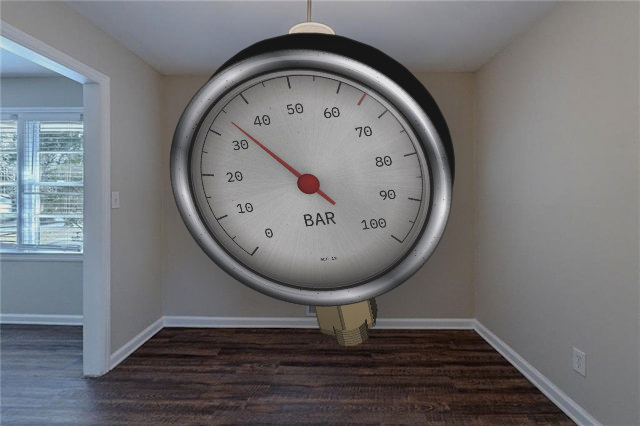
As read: 35 bar
